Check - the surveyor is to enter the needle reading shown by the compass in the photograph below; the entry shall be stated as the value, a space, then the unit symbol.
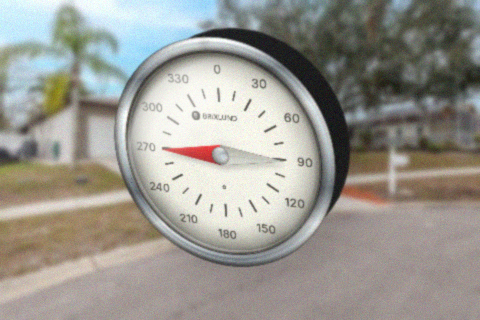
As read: 270 °
